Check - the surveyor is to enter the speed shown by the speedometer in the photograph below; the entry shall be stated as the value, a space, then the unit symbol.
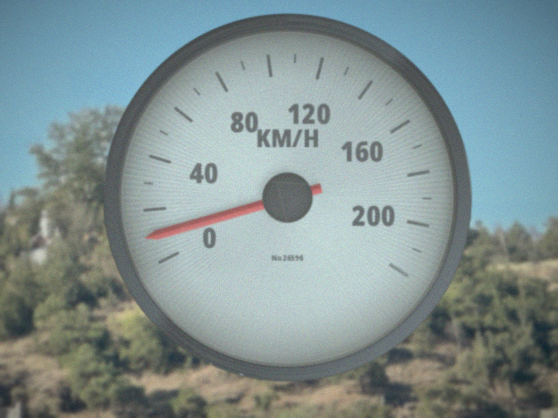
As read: 10 km/h
